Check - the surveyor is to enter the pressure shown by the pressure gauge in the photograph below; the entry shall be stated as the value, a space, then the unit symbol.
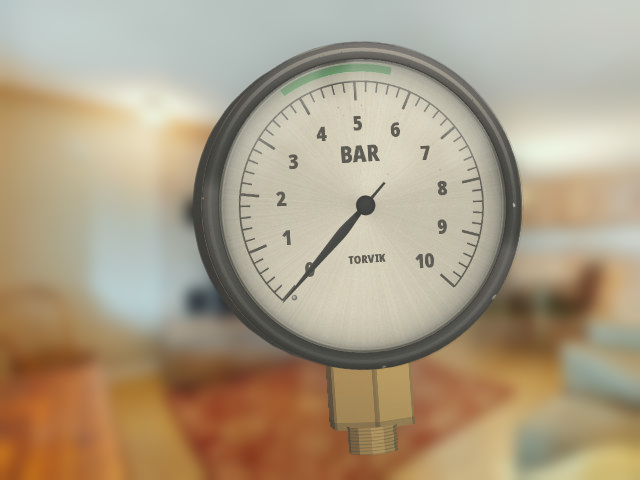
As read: 0 bar
